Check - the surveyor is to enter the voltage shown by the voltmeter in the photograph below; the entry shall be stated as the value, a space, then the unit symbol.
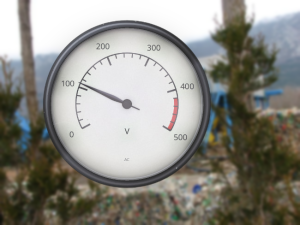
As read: 110 V
